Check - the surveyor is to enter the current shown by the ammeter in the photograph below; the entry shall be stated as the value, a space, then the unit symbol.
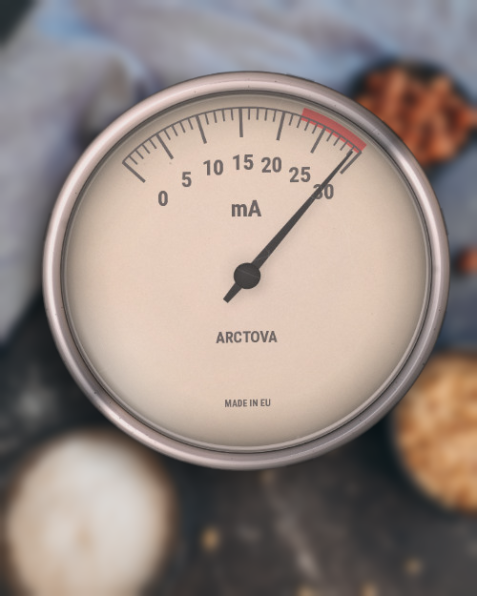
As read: 29 mA
